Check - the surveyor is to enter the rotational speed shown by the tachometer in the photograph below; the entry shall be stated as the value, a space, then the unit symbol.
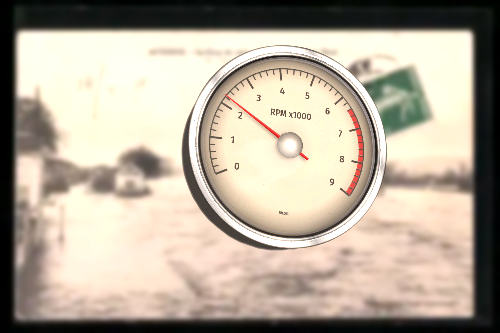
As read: 2200 rpm
